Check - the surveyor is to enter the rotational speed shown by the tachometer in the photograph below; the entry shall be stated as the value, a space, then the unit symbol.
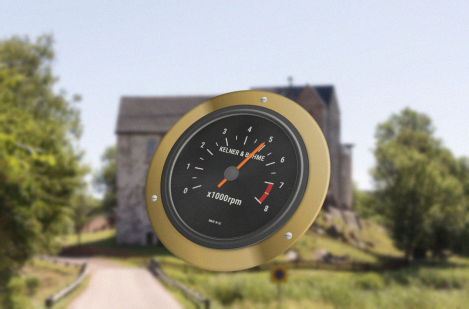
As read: 5000 rpm
